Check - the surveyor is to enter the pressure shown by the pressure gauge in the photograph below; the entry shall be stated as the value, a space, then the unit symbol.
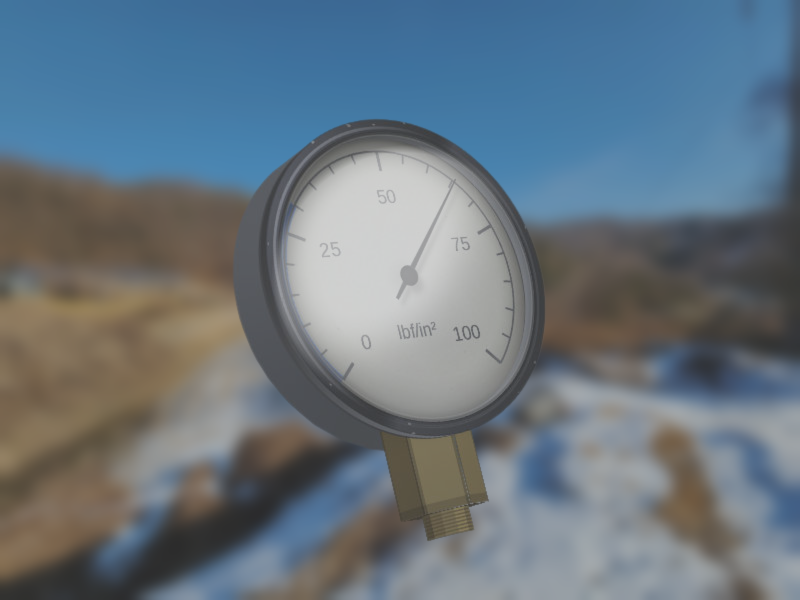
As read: 65 psi
